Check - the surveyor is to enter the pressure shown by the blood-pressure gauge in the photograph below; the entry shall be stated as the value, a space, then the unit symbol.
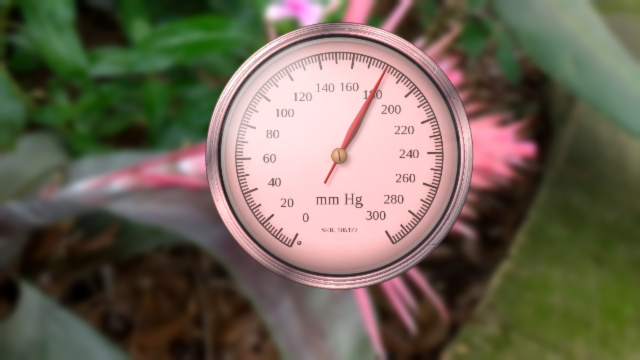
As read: 180 mmHg
